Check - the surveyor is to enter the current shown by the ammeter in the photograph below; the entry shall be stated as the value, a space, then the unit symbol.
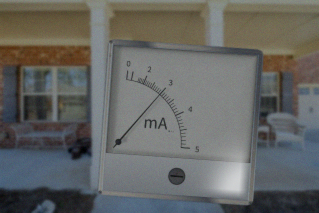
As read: 3 mA
